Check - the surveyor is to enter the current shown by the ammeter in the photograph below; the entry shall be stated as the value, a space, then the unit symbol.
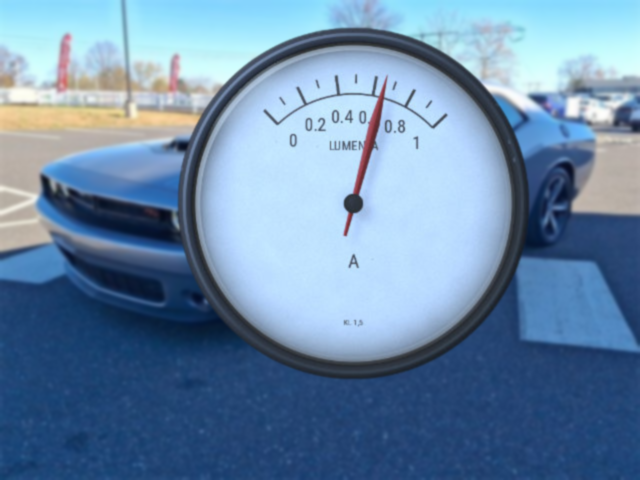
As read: 0.65 A
